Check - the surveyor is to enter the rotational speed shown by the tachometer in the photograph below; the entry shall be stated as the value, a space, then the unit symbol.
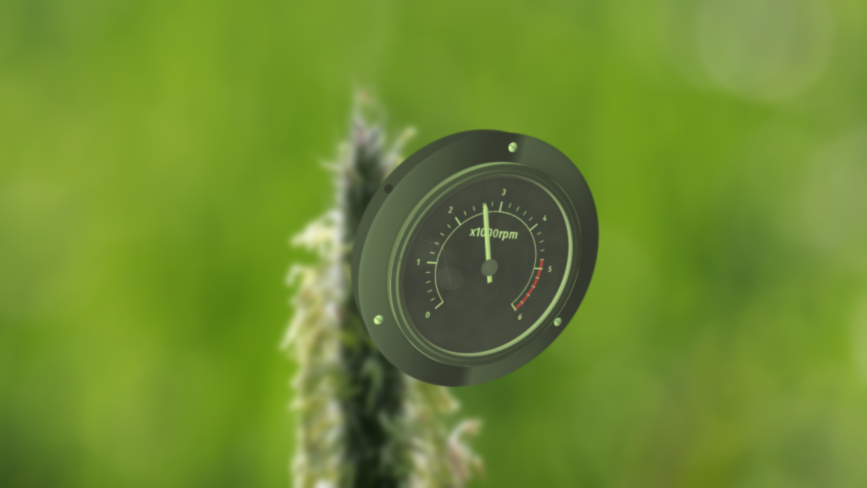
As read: 2600 rpm
